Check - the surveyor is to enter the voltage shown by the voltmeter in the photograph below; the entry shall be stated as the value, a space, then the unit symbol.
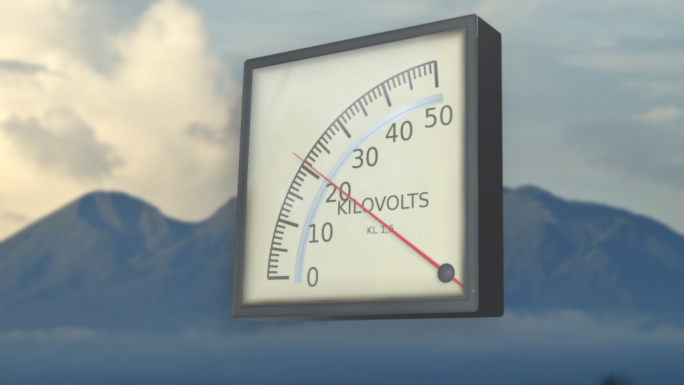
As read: 21 kV
